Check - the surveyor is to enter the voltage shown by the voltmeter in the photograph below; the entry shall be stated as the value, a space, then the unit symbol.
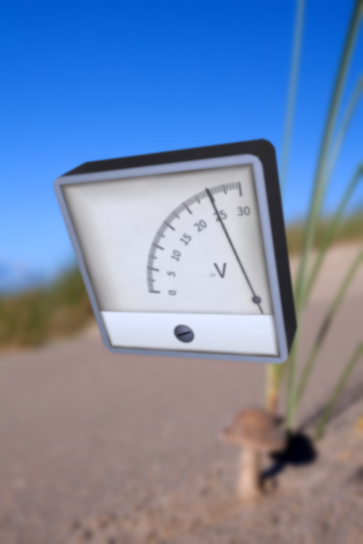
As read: 25 V
